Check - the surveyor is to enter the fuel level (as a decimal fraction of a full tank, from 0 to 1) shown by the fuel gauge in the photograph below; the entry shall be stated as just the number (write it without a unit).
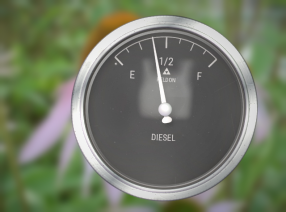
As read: 0.375
